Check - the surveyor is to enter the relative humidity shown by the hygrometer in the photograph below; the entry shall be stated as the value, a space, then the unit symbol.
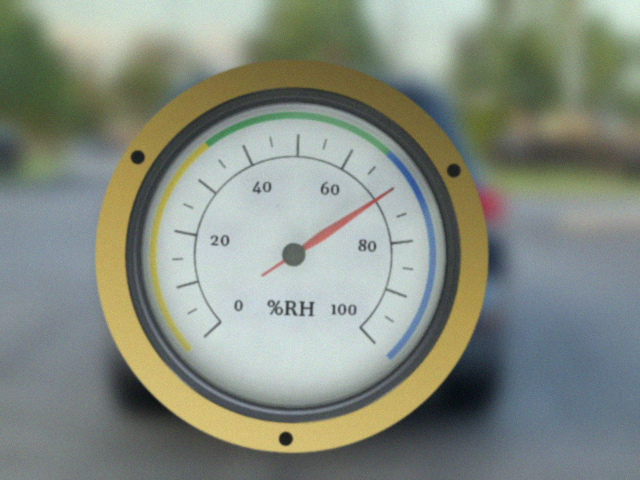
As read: 70 %
